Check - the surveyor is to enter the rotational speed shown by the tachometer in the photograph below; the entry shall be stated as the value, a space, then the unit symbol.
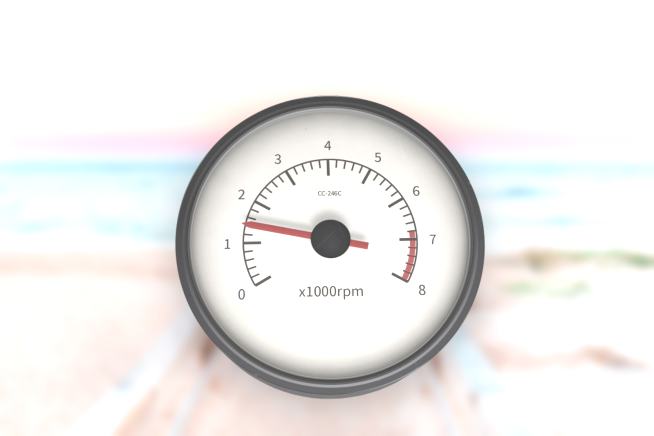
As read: 1400 rpm
